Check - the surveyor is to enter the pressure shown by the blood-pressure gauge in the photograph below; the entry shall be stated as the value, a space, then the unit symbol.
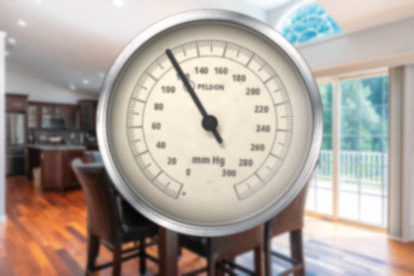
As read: 120 mmHg
